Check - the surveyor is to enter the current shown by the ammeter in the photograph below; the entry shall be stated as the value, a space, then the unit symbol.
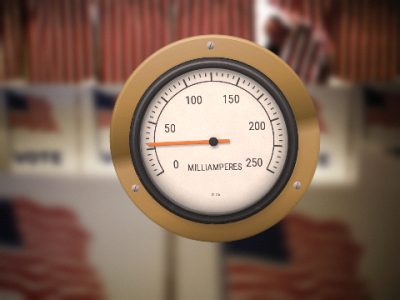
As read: 30 mA
